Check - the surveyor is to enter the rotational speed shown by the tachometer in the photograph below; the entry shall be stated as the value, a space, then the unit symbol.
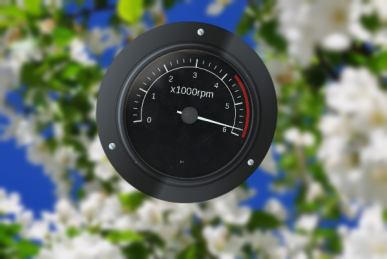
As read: 5800 rpm
